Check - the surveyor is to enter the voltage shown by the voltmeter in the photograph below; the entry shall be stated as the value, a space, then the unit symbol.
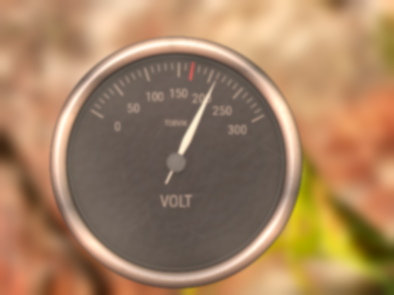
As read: 210 V
